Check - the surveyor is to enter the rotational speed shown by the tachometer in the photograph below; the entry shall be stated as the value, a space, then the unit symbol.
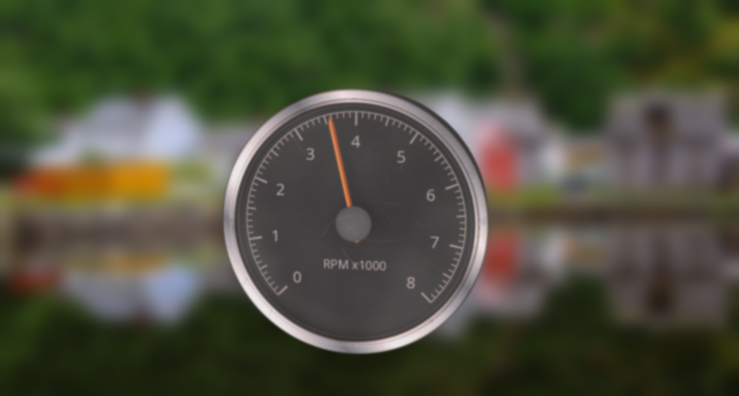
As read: 3600 rpm
